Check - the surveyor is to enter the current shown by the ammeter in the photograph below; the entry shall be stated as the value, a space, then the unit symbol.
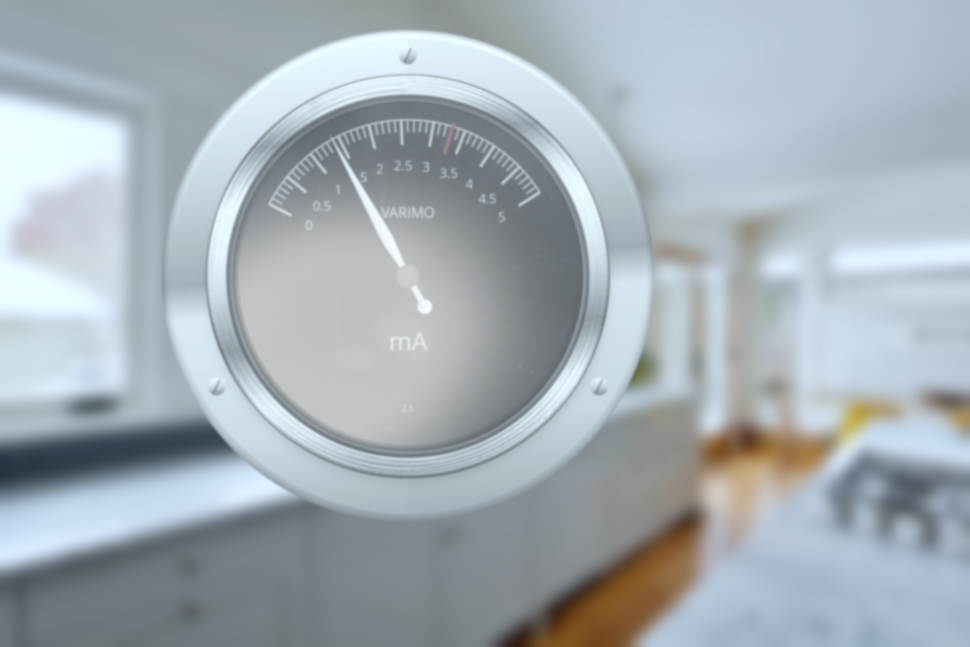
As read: 1.4 mA
